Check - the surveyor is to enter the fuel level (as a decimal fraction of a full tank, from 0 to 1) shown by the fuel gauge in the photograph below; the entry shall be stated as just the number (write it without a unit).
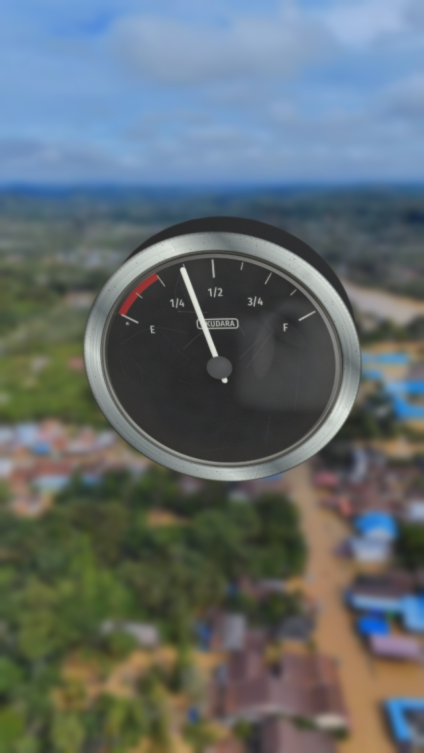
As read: 0.375
